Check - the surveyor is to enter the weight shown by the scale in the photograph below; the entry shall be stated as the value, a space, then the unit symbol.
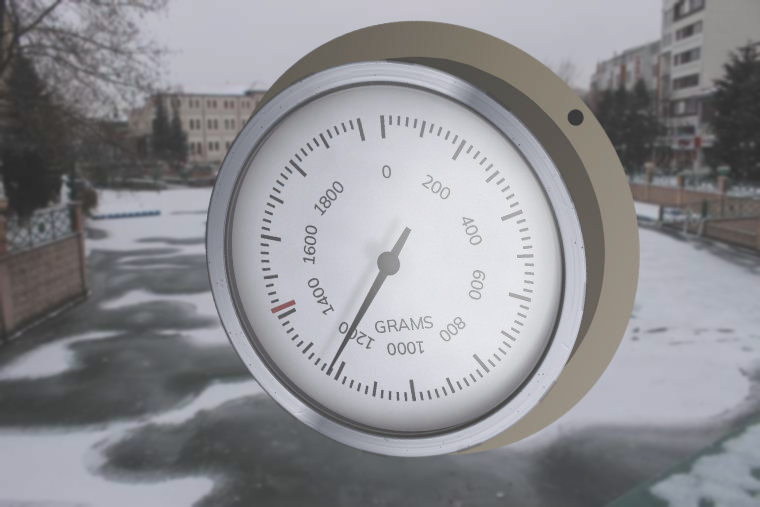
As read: 1220 g
